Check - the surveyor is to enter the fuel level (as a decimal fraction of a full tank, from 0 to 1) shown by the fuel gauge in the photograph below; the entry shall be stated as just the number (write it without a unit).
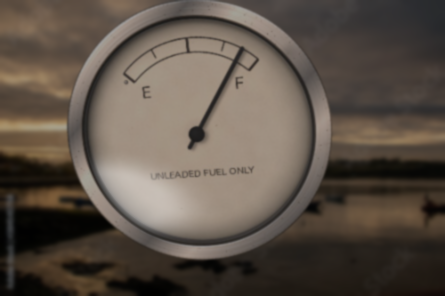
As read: 0.875
